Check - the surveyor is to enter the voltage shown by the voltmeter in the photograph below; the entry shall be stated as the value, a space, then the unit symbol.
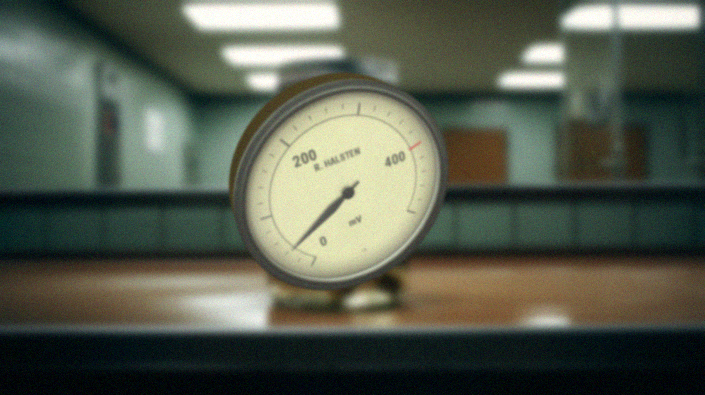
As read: 40 mV
